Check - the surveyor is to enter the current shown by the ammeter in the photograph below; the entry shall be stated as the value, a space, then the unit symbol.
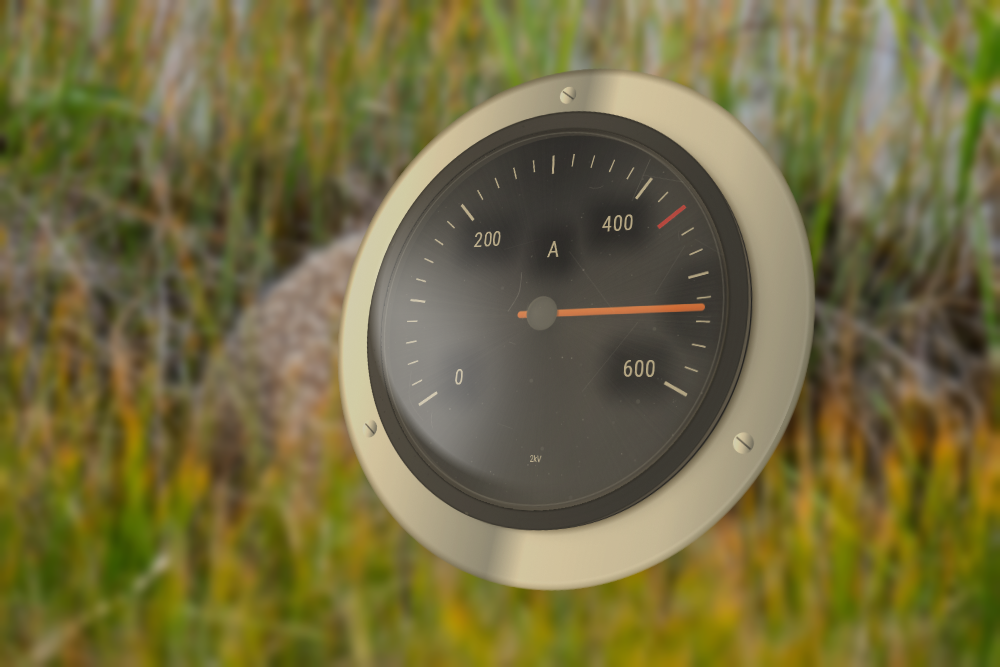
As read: 530 A
